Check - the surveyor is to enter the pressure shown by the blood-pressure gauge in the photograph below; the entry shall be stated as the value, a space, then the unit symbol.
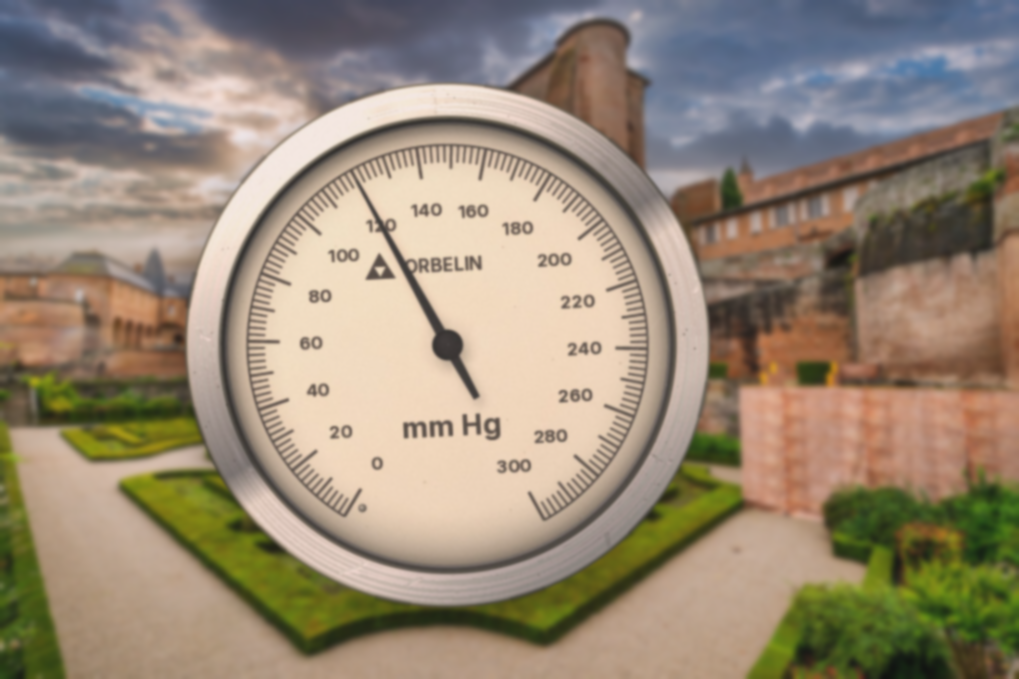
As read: 120 mmHg
